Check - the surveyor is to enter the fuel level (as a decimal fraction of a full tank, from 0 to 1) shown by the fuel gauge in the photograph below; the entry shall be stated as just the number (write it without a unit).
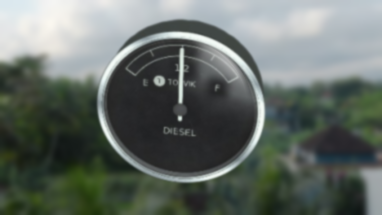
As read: 0.5
